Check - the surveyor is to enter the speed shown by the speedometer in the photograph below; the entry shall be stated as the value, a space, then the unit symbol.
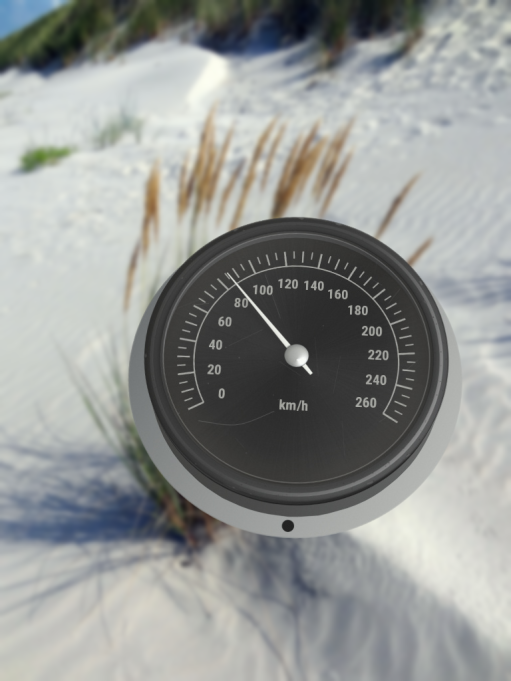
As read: 85 km/h
